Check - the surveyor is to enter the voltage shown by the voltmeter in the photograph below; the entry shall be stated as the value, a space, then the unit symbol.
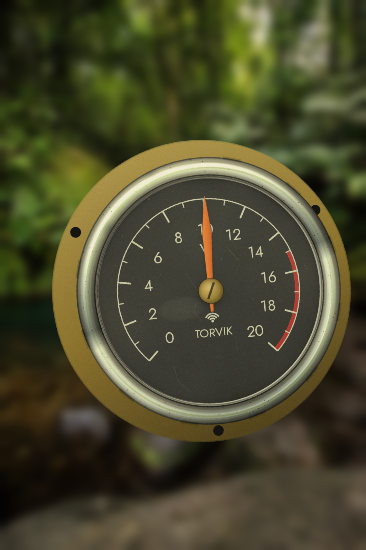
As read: 10 V
